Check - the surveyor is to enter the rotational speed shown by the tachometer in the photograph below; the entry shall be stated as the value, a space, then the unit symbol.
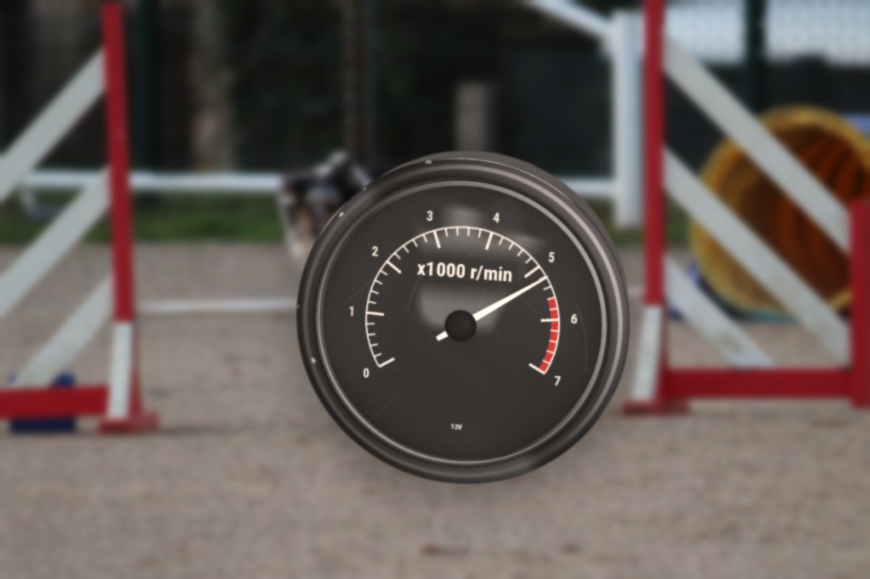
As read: 5200 rpm
